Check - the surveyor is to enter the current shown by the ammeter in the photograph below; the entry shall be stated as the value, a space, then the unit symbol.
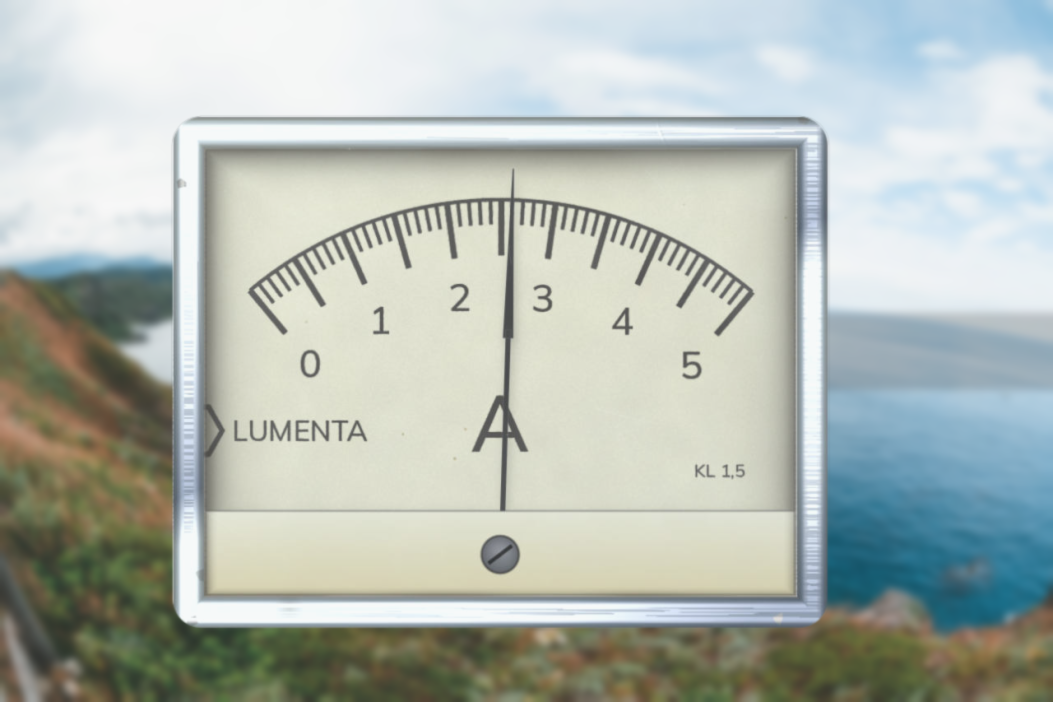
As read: 2.6 A
